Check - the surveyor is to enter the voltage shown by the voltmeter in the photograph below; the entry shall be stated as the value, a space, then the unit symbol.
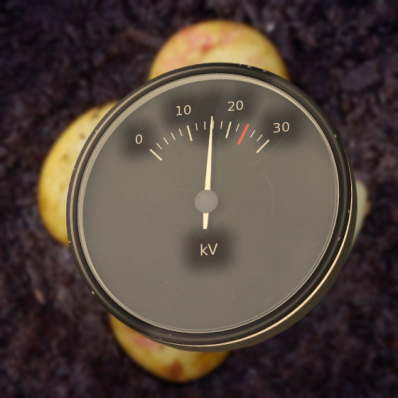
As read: 16 kV
